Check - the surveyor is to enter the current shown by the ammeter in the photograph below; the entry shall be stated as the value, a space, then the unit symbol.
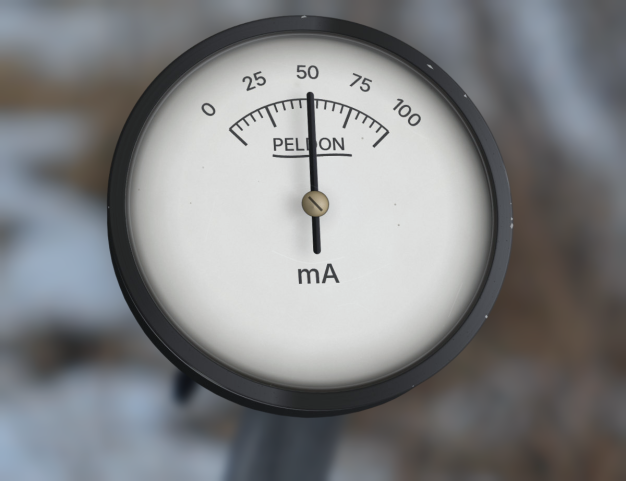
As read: 50 mA
